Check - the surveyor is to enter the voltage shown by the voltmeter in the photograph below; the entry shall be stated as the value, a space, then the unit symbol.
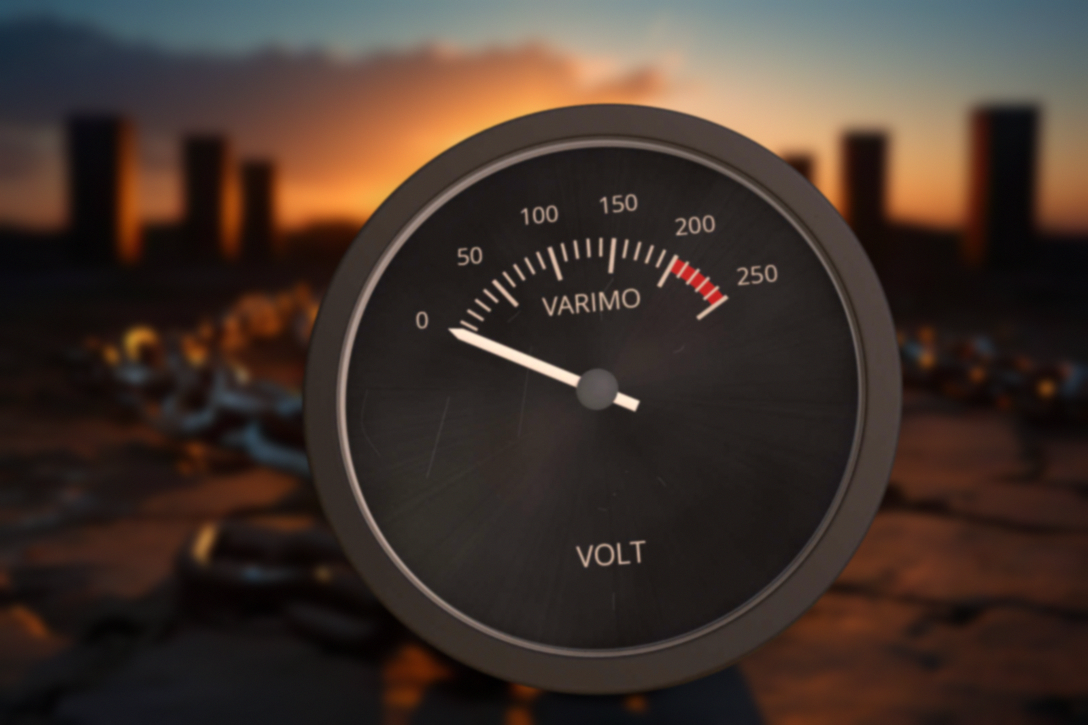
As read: 0 V
